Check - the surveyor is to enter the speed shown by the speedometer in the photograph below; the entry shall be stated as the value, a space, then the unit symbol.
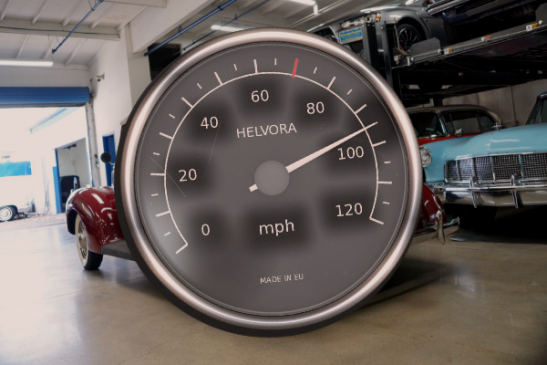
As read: 95 mph
